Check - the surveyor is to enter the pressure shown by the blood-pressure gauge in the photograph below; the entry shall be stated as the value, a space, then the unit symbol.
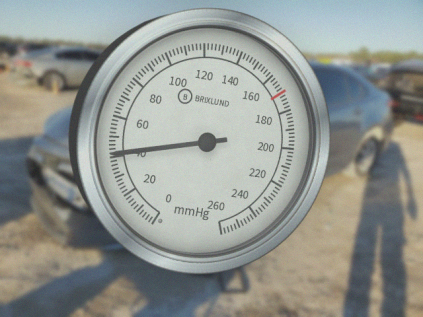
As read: 42 mmHg
